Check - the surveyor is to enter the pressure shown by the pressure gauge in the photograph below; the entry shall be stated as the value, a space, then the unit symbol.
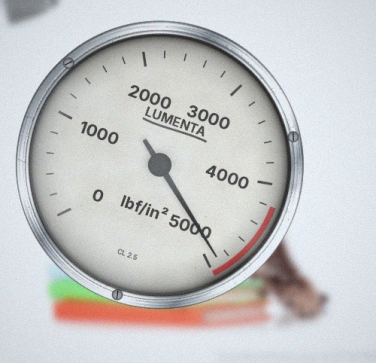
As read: 4900 psi
